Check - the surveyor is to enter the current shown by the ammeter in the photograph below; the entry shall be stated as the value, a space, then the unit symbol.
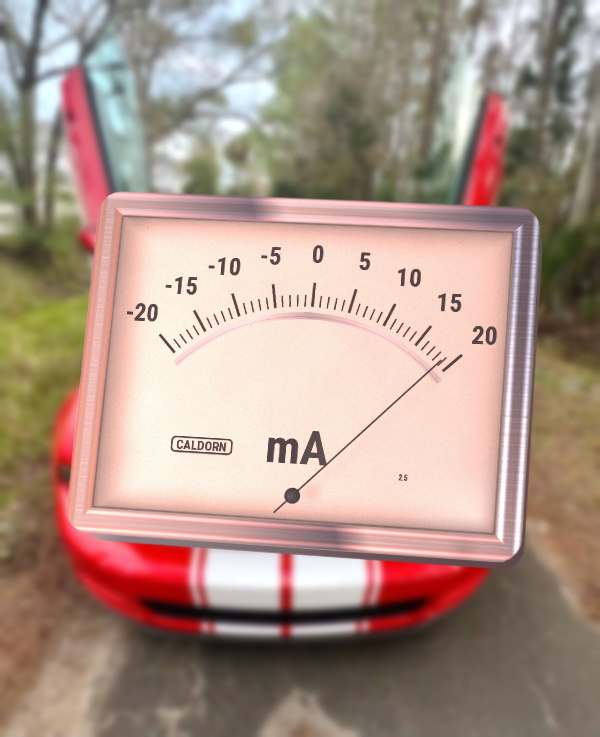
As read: 19 mA
